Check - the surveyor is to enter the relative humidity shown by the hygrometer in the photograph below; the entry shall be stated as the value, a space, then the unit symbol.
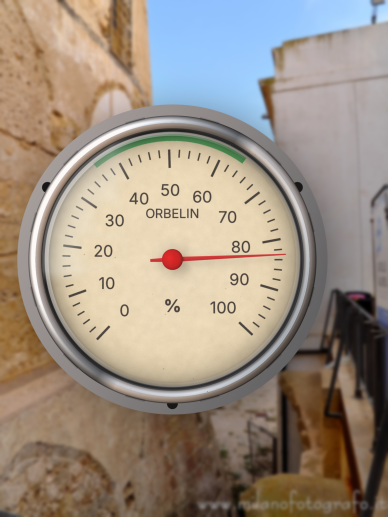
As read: 83 %
